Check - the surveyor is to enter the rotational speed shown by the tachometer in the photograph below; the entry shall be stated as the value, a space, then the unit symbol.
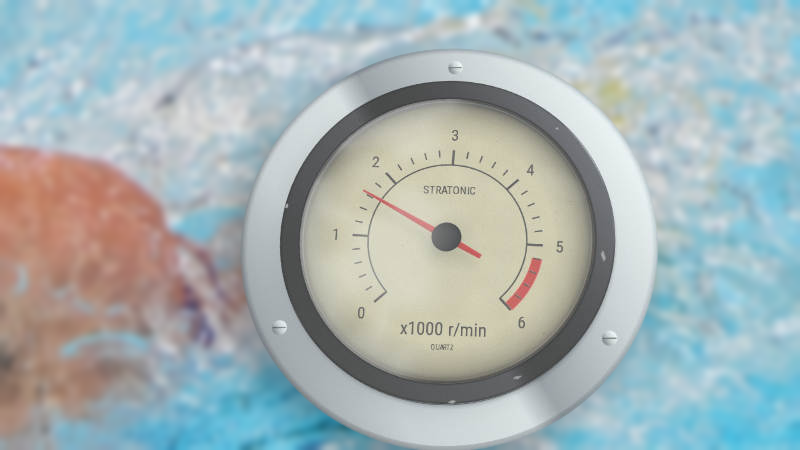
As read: 1600 rpm
